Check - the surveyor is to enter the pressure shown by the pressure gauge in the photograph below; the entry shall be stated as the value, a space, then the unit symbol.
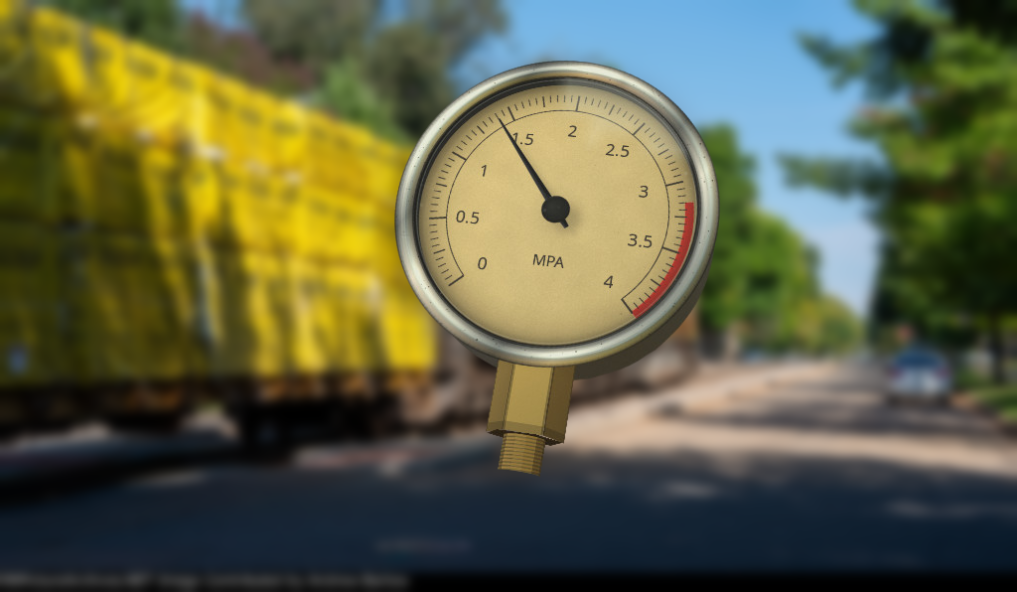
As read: 1.4 MPa
